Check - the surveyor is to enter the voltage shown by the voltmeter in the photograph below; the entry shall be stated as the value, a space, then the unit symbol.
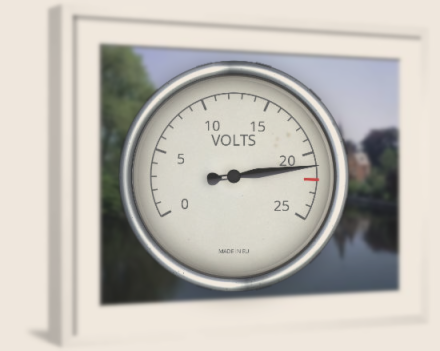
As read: 21 V
